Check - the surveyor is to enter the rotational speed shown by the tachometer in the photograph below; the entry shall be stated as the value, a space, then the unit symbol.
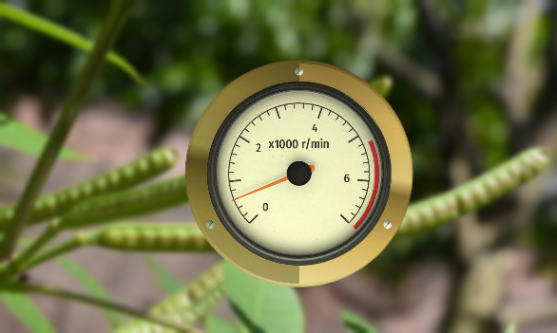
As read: 600 rpm
